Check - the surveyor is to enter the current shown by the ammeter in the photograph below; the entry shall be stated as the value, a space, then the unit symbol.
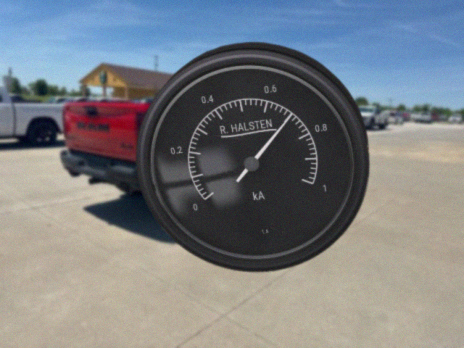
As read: 0.7 kA
